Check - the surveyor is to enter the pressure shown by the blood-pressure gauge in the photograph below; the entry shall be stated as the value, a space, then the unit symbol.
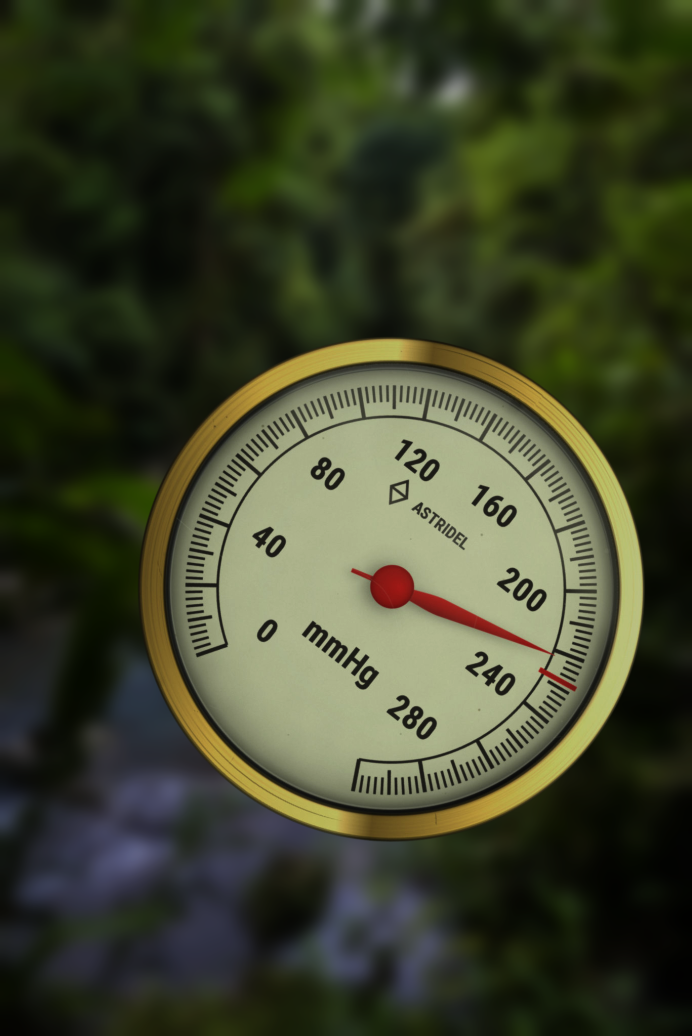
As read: 222 mmHg
